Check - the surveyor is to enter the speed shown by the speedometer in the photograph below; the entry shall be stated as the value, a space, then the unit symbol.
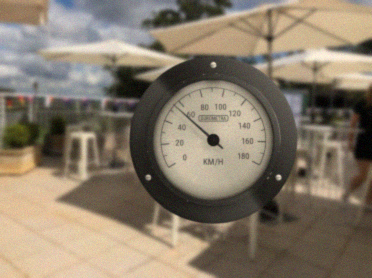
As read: 55 km/h
